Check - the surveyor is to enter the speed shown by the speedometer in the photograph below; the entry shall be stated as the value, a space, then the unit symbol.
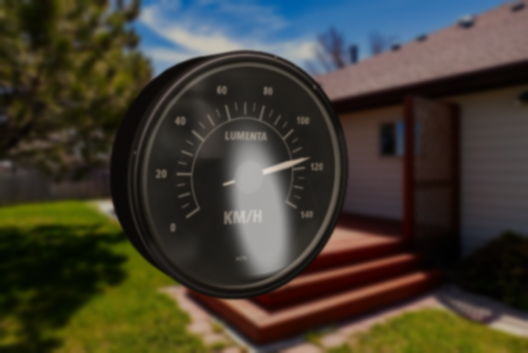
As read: 115 km/h
